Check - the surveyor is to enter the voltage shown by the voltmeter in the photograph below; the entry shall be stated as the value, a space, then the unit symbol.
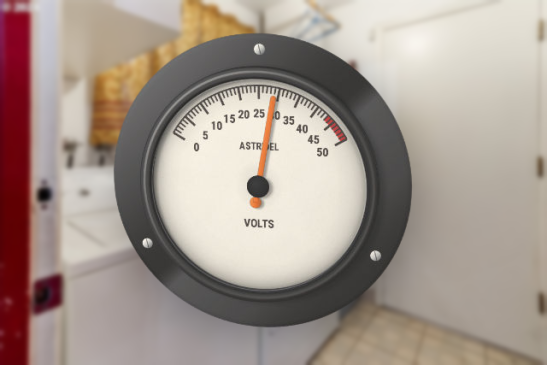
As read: 29 V
